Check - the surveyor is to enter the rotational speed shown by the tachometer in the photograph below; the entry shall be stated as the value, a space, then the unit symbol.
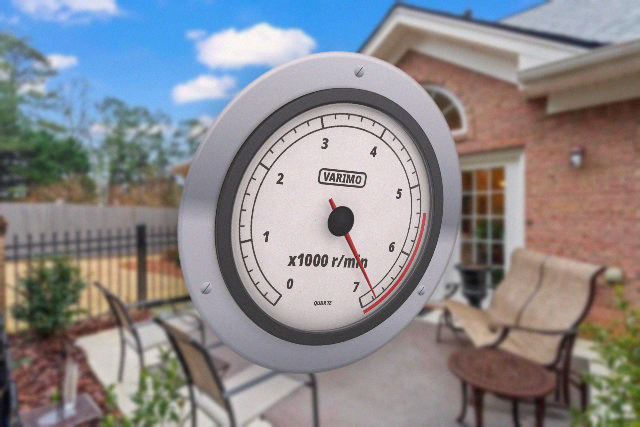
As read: 6800 rpm
